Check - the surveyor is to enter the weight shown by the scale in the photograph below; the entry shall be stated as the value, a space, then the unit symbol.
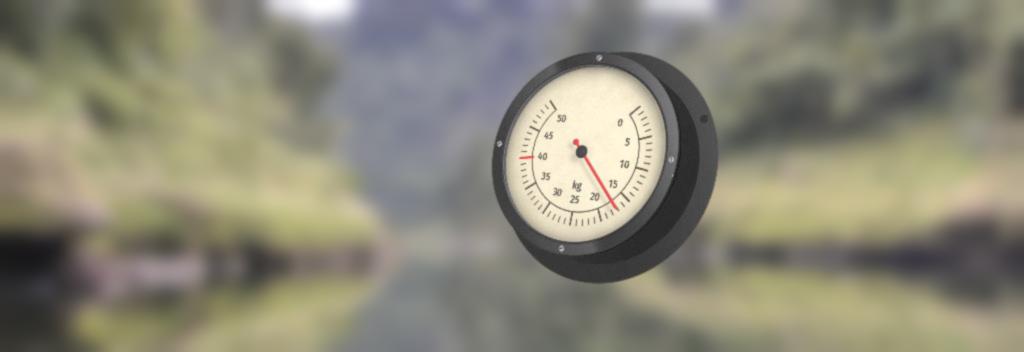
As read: 17 kg
